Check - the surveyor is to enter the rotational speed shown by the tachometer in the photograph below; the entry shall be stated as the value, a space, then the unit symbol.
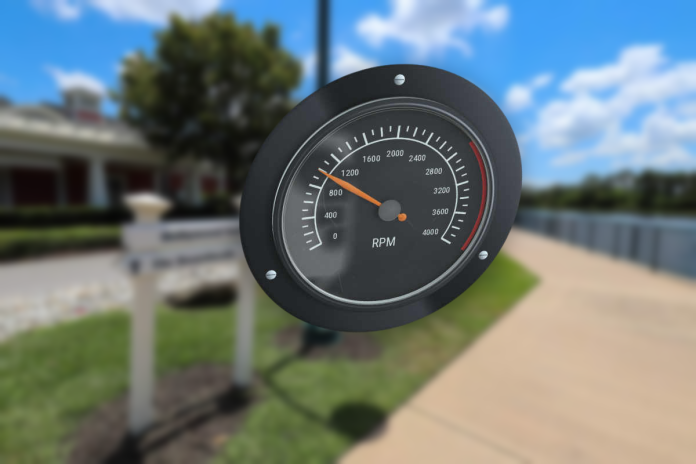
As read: 1000 rpm
